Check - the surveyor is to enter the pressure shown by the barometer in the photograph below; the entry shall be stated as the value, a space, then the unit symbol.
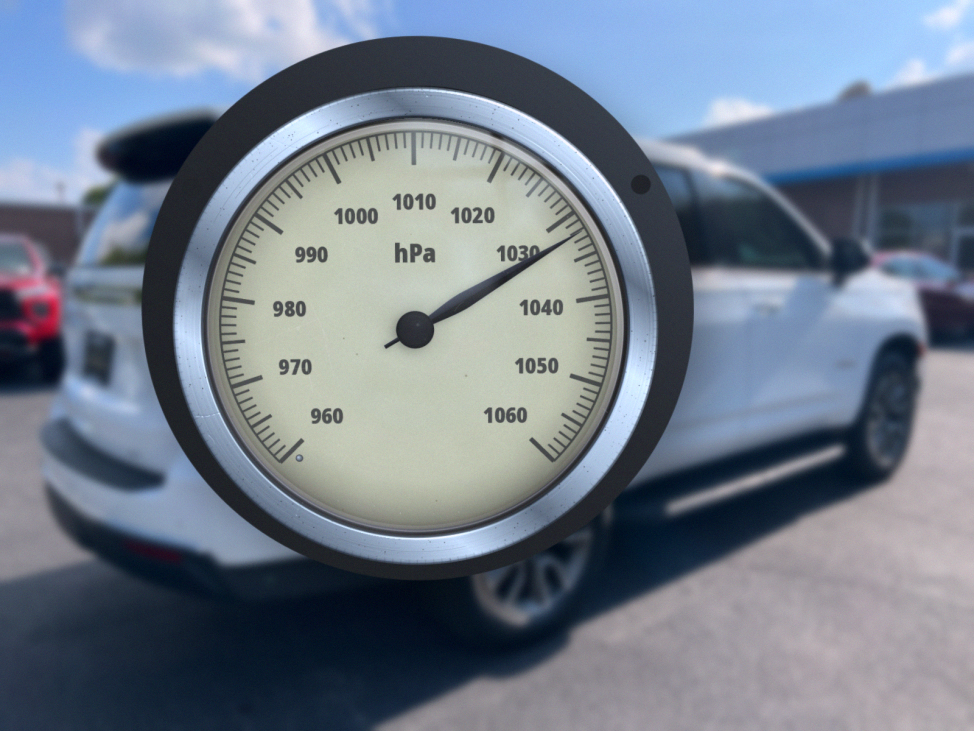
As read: 1032 hPa
